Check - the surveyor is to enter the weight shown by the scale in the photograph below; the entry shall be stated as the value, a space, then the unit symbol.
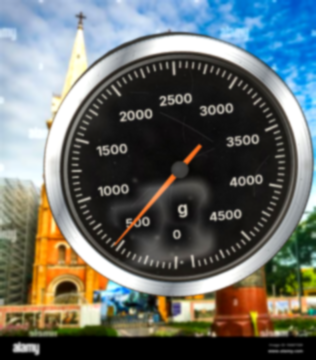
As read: 550 g
